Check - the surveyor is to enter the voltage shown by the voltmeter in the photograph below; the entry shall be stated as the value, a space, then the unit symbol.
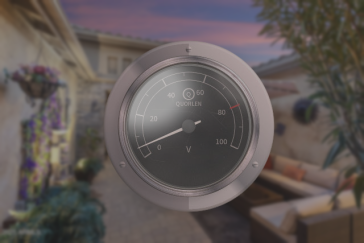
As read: 5 V
